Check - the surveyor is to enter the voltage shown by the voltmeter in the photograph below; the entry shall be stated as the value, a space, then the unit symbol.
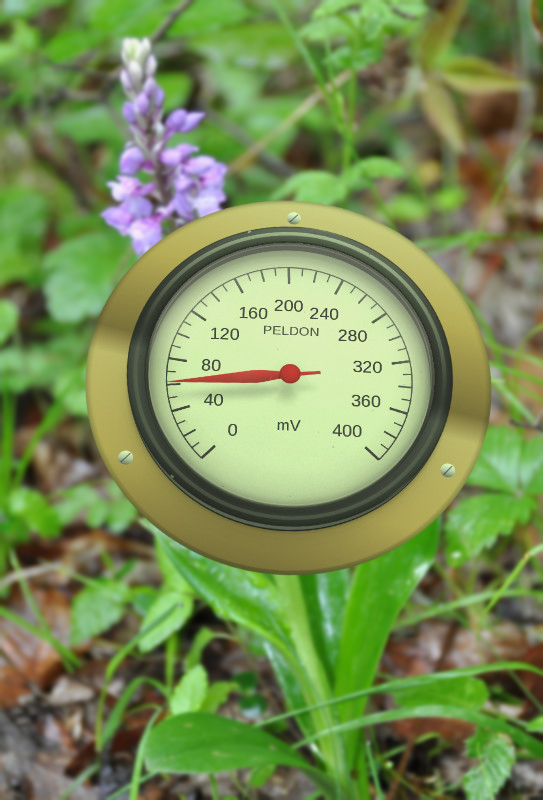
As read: 60 mV
